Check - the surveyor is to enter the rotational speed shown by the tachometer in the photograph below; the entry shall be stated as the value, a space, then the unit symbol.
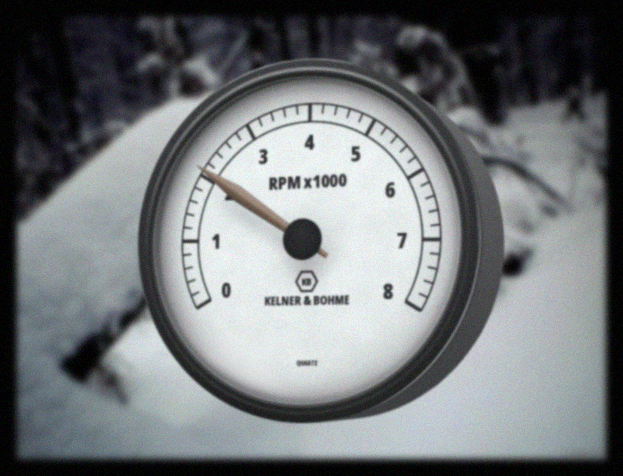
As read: 2100 rpm
